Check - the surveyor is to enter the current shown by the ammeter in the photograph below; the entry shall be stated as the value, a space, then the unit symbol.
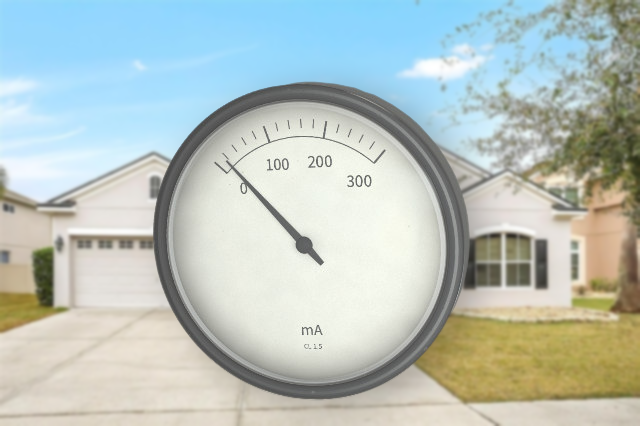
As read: 20 mA
